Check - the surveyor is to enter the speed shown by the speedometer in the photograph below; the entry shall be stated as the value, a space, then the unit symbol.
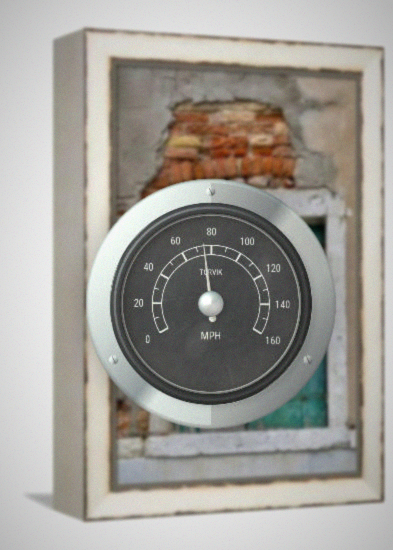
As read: 75 mph
